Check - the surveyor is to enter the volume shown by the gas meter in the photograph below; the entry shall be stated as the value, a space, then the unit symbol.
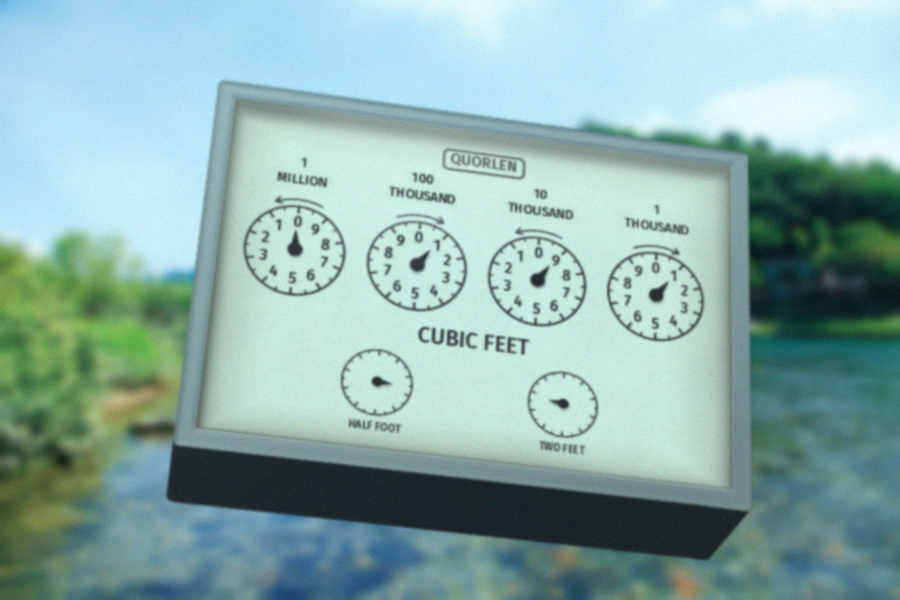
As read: 9100 ft³
